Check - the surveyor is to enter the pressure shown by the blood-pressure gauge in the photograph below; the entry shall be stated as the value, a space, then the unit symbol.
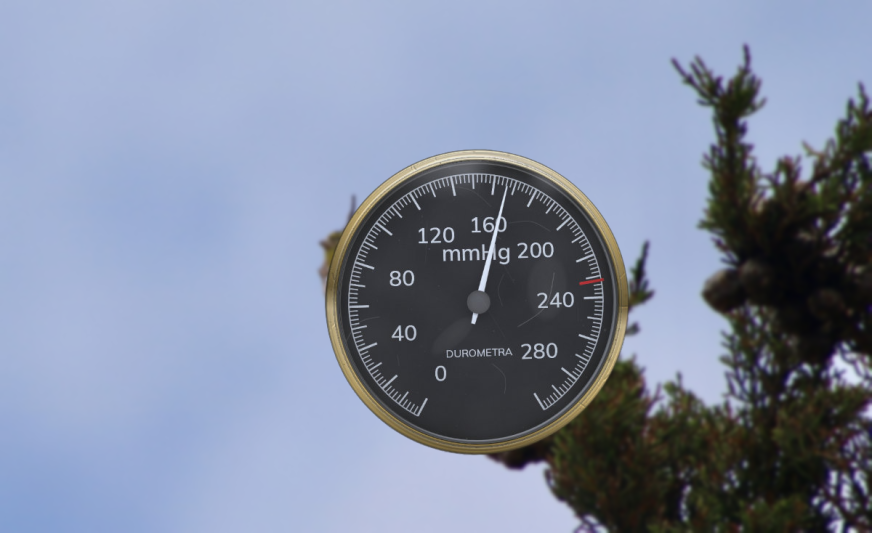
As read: 166 mmHg
